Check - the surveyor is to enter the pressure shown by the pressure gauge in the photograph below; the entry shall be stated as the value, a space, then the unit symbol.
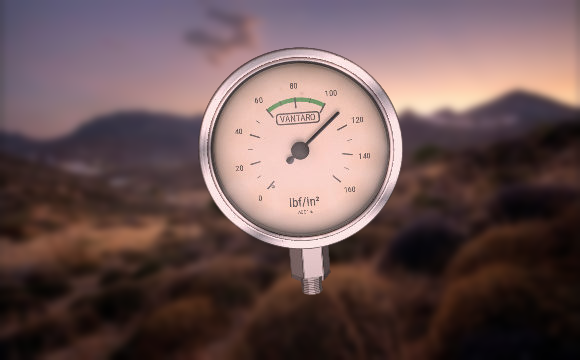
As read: 110 psi
